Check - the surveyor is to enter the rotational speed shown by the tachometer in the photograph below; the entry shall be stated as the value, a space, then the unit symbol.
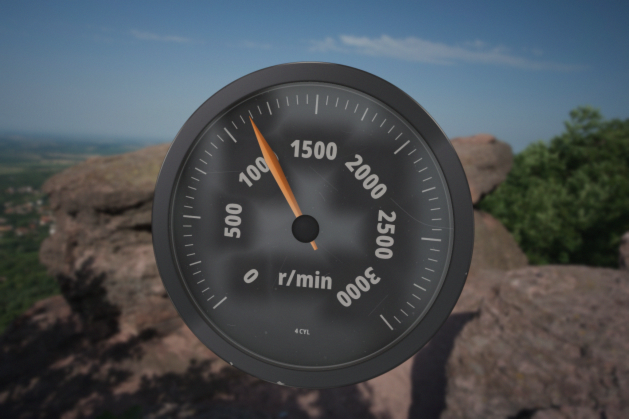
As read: 1150 rpm
